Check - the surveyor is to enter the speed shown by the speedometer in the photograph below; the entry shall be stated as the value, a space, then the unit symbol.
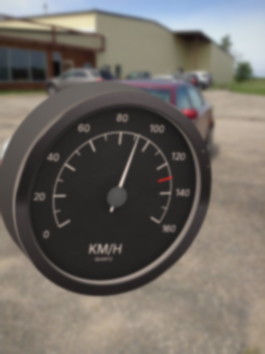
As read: 90 km/h
